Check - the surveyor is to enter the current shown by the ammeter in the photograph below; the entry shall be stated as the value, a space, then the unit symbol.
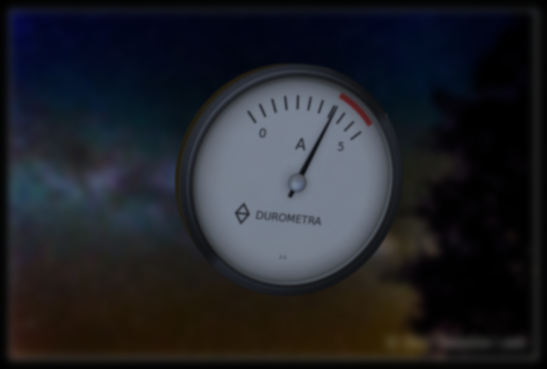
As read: 3.5 A
